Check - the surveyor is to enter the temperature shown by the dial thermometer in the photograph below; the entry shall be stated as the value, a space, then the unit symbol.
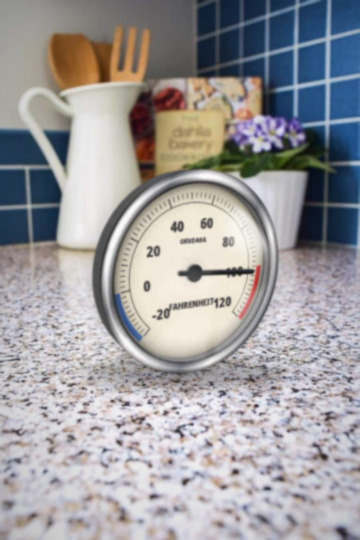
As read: 100 °F
